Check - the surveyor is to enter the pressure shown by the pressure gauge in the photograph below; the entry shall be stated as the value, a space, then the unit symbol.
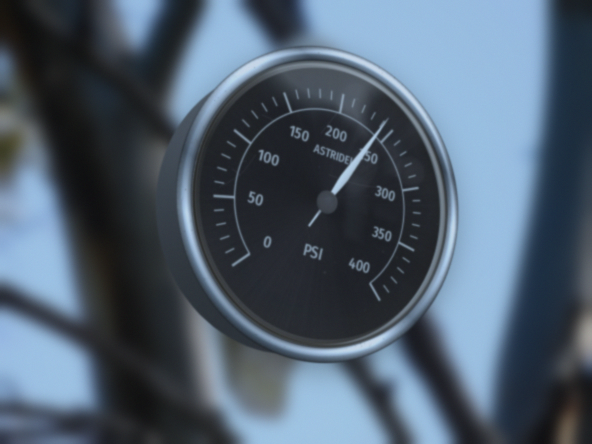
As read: 240 psi
